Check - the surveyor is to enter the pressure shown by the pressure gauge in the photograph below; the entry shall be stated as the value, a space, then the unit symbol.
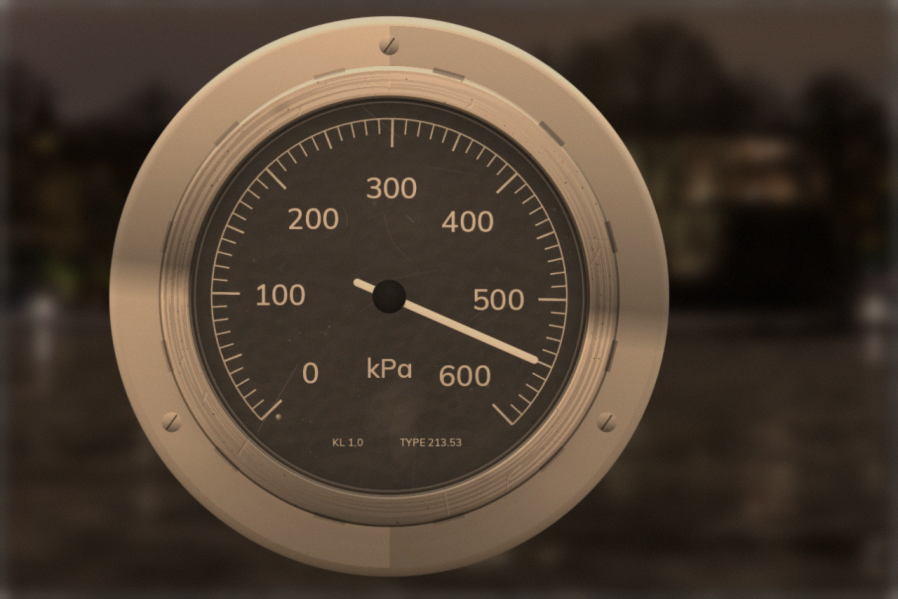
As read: 550 kPa
